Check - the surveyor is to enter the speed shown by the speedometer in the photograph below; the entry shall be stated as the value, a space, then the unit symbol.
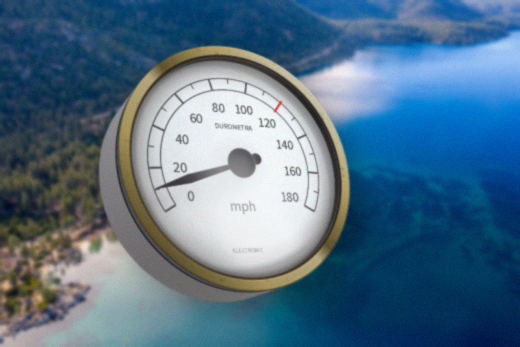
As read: 10 mph
